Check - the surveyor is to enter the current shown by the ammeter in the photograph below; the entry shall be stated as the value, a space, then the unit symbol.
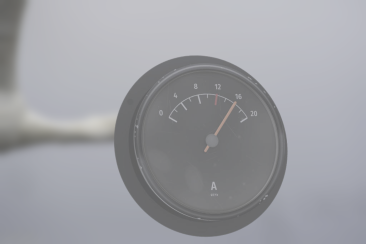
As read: 16 A
